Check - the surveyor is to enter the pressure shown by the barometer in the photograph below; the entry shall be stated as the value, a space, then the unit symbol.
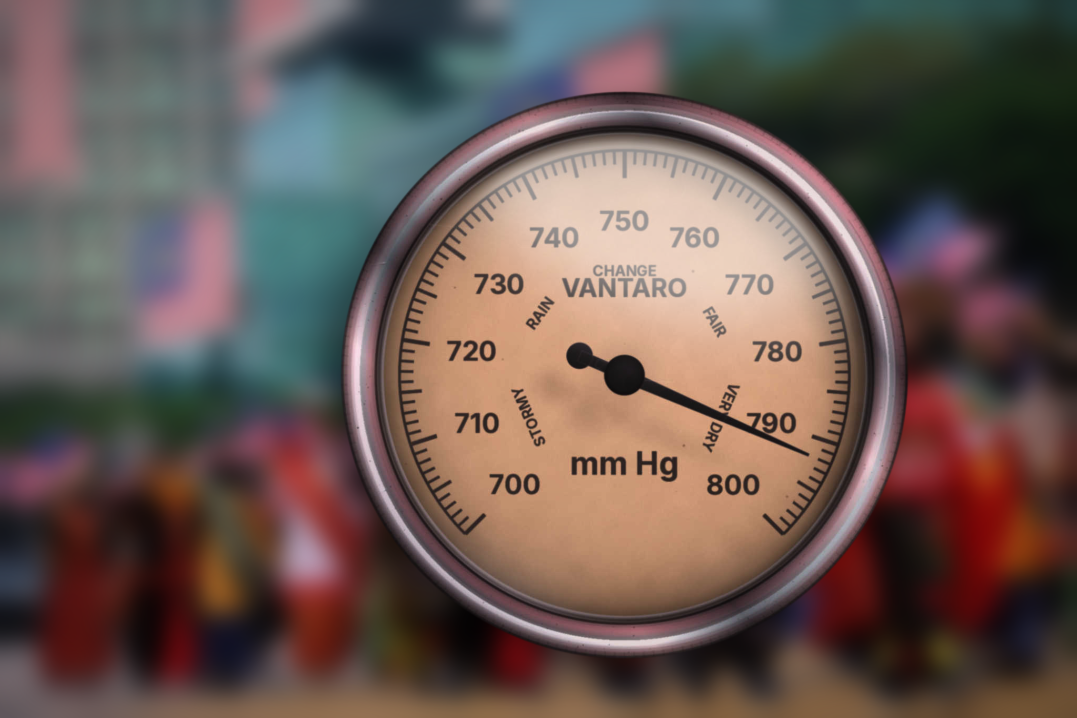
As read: 792 mmHg
